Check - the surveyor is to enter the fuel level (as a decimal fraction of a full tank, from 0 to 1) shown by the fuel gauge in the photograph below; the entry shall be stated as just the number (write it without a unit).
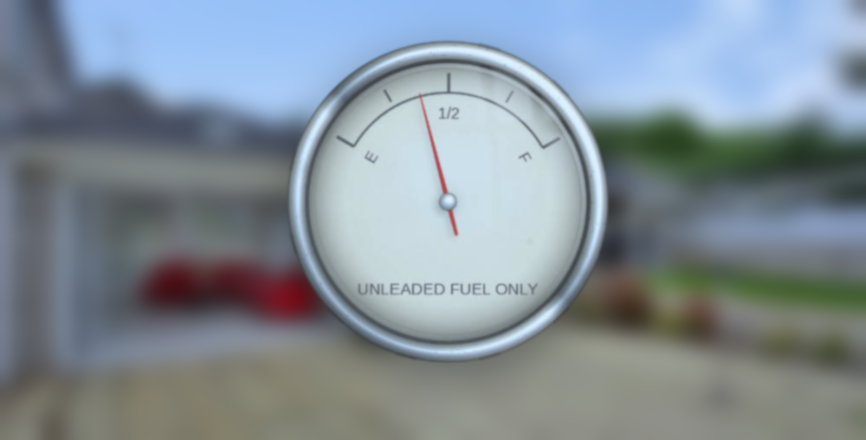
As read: 0.375
